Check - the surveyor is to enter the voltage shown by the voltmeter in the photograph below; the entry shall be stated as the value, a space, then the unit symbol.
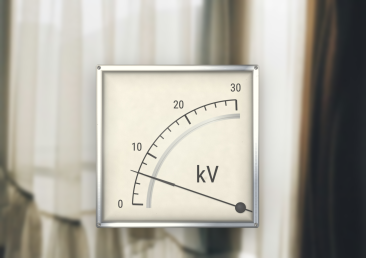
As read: 6 kV
